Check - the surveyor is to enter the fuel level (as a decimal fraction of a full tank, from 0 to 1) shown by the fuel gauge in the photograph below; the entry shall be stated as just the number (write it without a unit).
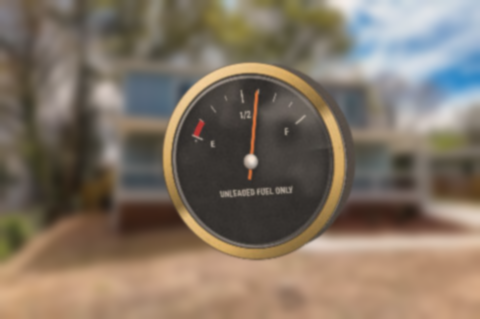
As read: 0.625
